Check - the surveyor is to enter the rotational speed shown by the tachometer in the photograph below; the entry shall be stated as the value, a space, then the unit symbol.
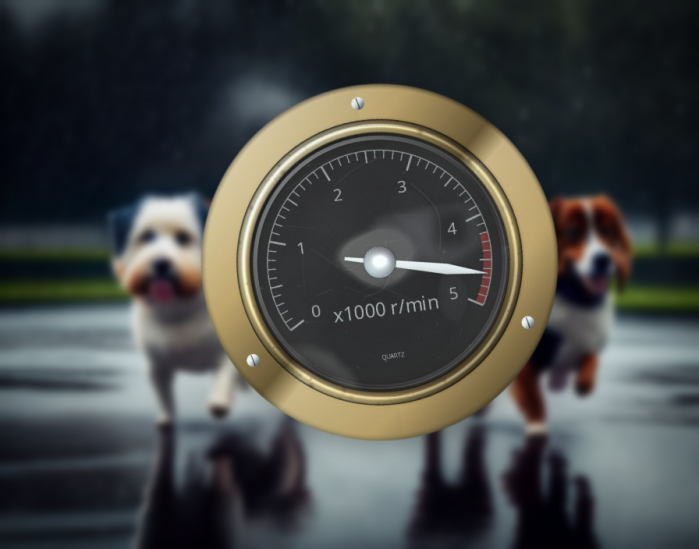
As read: 4650 rpm
